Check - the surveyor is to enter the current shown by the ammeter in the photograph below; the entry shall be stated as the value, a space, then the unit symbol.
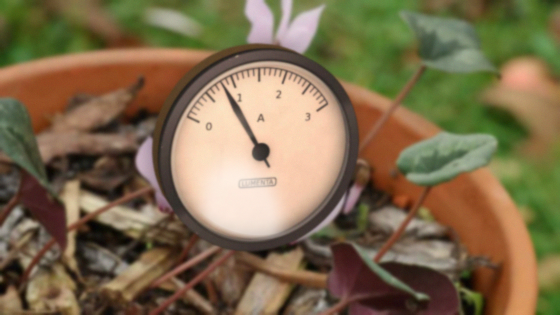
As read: 0.8 A
